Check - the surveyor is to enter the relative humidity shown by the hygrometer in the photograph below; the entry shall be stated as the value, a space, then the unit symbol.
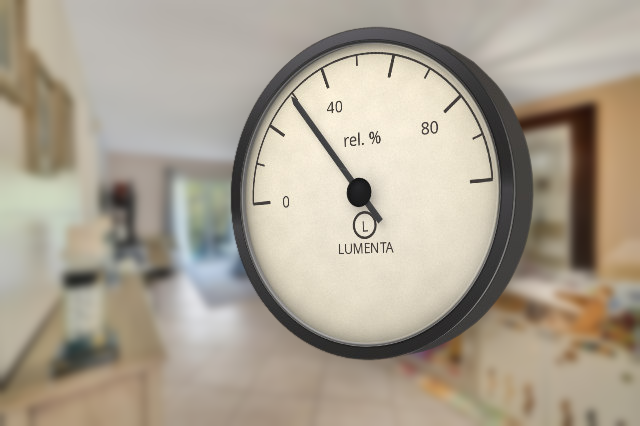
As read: 30 %
